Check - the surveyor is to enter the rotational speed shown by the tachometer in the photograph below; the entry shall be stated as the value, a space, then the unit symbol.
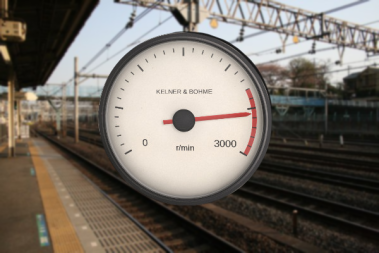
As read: 2550 rpm
